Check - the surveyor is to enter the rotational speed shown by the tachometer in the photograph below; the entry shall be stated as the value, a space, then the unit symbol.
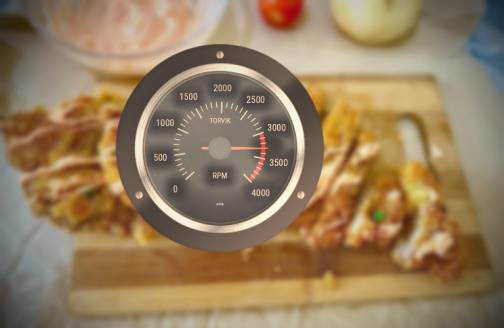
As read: 3300 rpm
